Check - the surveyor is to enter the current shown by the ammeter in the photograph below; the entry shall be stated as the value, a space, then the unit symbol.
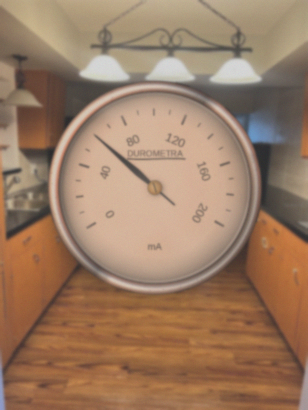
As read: 60 mA
